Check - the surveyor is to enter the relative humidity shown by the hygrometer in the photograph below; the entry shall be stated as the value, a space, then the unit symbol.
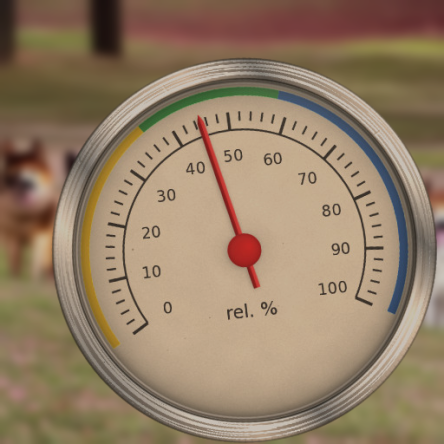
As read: 45 %
